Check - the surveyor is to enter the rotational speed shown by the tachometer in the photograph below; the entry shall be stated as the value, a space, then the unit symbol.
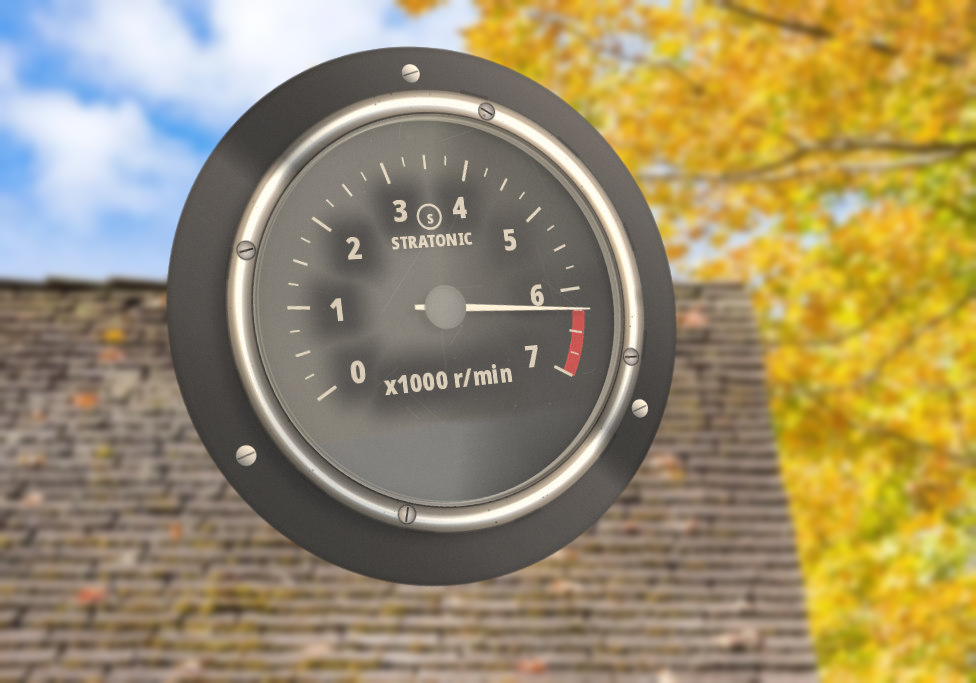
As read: 6250 rpm
